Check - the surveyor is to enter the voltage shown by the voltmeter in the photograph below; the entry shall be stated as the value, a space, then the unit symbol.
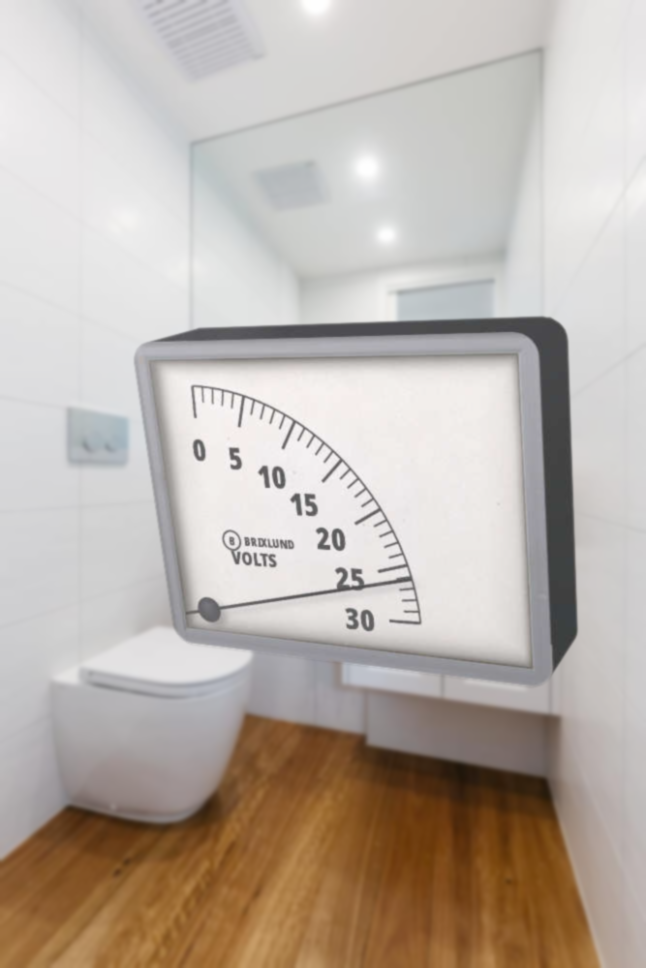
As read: 26 V
